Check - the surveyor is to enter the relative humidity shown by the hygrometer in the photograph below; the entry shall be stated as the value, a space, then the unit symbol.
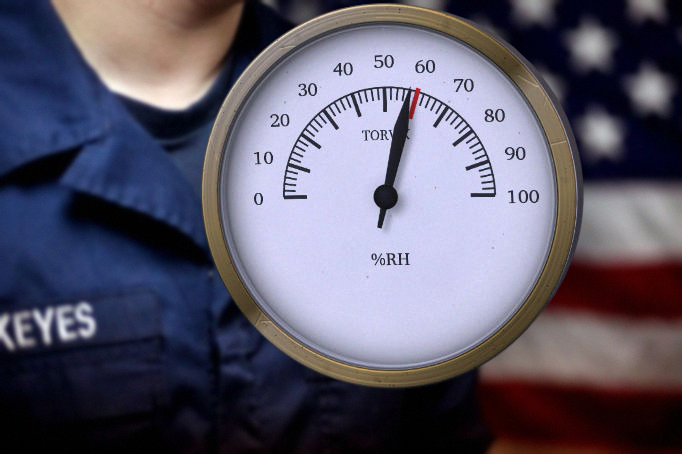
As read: 58 %
